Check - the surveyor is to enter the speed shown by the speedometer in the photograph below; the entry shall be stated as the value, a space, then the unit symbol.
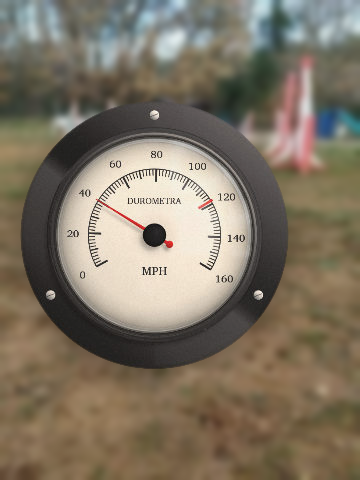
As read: 40 mph
